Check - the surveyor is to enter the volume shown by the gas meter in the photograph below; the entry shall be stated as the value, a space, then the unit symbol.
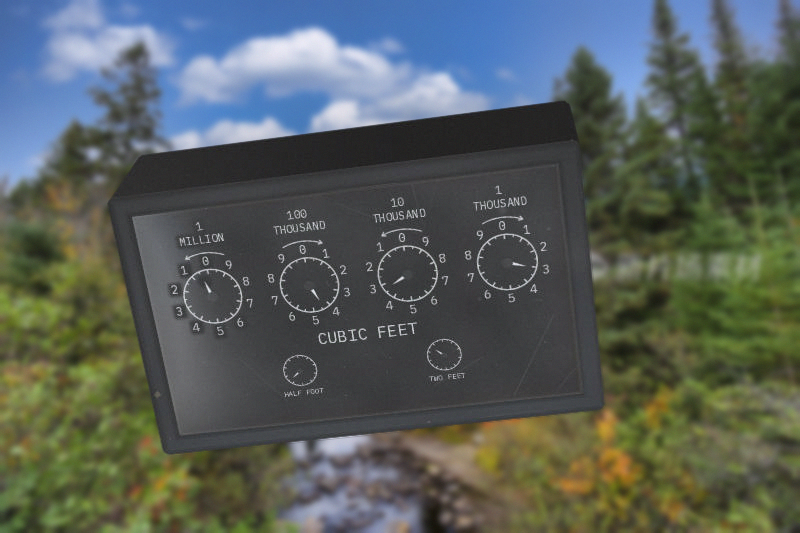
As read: 43300 ft³
